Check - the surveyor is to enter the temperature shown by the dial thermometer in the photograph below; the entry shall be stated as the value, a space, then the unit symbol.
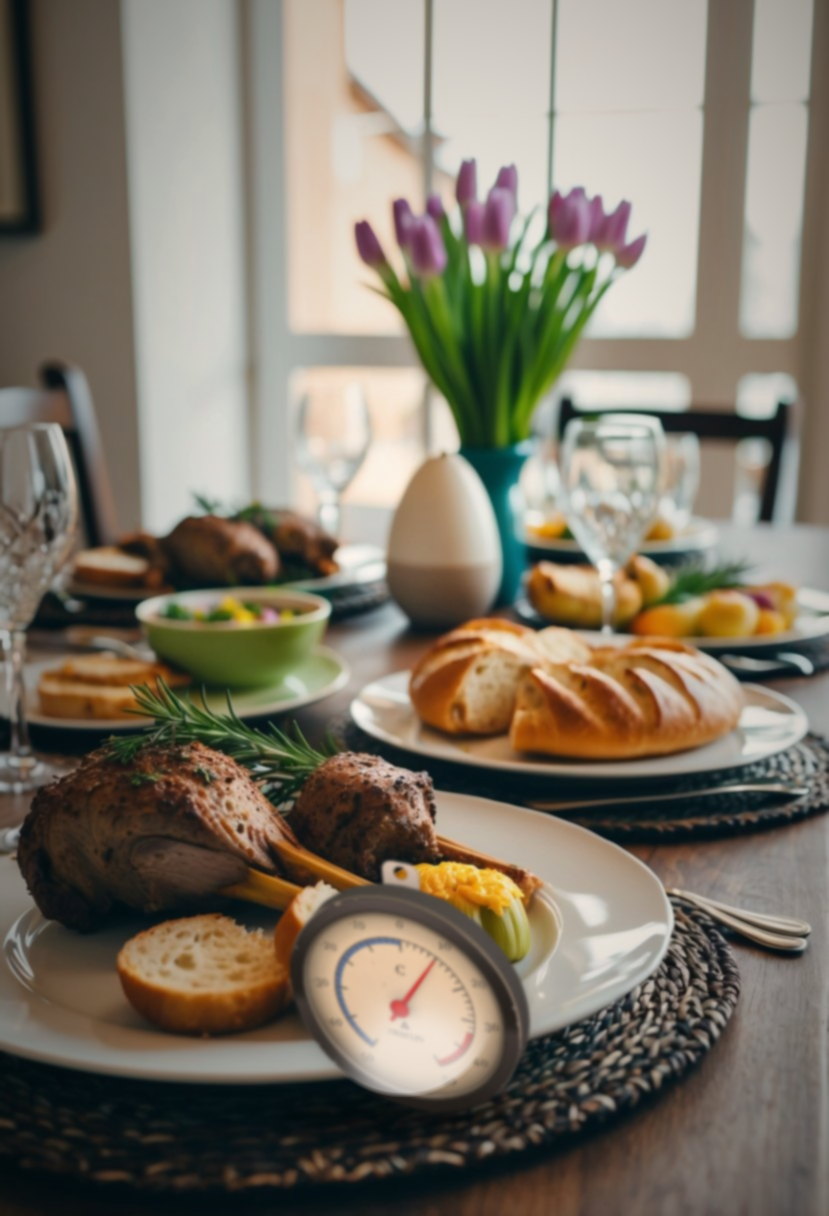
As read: 10 °C
